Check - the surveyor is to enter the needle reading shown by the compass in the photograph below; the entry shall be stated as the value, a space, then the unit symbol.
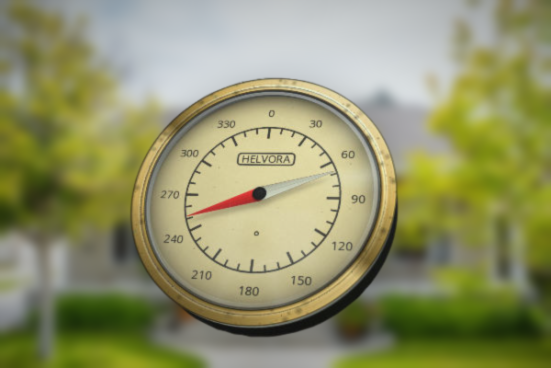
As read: 250 °
